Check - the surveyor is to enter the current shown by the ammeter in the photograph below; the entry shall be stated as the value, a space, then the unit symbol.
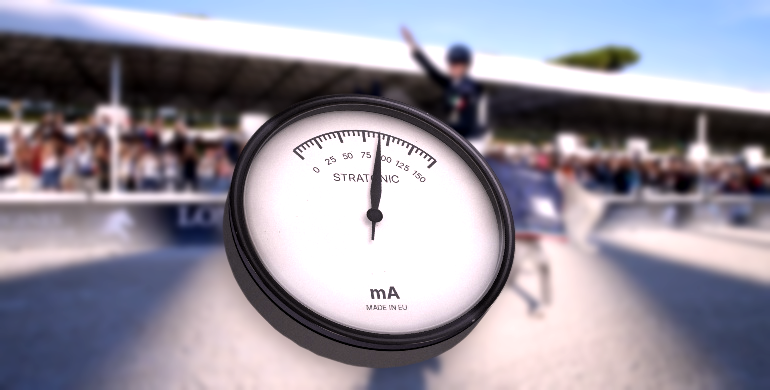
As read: 90 mA
